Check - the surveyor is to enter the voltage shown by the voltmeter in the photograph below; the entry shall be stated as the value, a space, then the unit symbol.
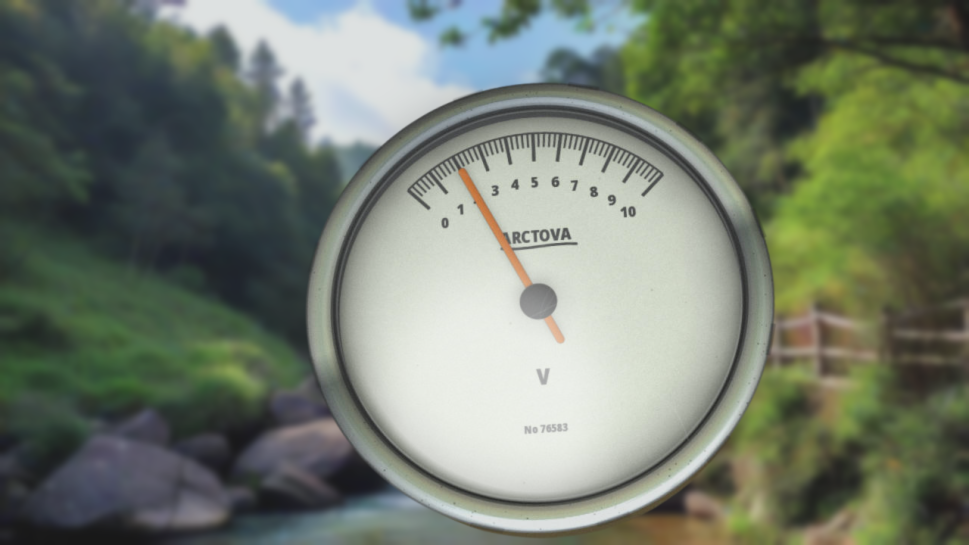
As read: 2 V
